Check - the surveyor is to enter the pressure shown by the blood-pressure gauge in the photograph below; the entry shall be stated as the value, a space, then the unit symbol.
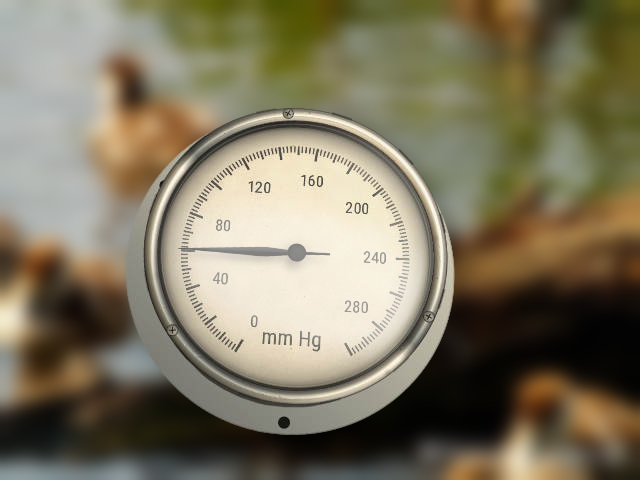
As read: 60 mmHg
